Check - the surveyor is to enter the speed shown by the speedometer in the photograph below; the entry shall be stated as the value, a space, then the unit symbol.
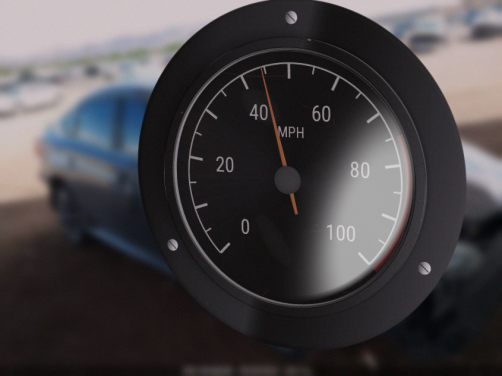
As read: 45 mph
